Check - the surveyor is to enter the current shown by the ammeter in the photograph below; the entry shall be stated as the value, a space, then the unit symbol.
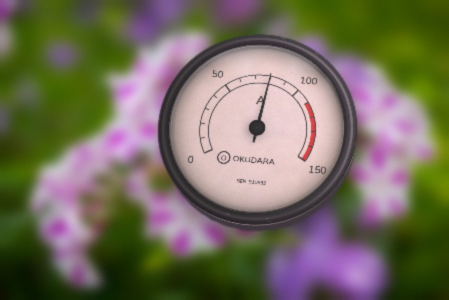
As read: 80 A
